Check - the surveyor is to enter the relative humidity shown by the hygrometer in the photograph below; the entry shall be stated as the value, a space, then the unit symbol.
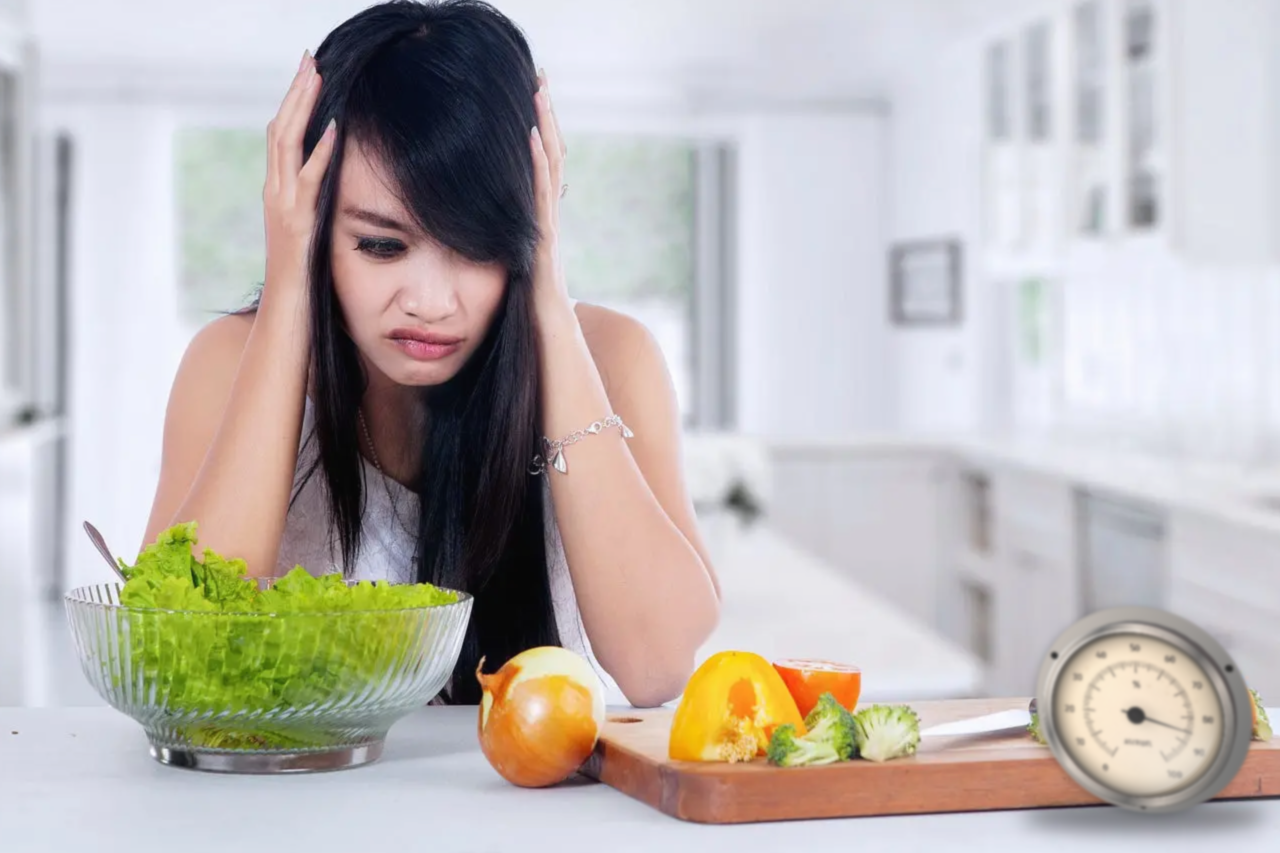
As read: 85 %
